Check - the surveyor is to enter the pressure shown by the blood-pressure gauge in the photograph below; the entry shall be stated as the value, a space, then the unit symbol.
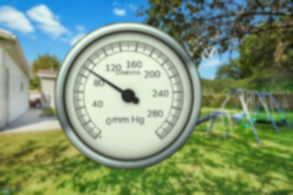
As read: 90 mmHg
